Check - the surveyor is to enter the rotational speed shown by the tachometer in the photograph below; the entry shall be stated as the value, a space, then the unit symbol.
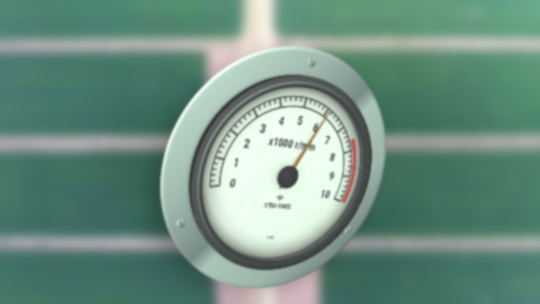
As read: 6000 rpm
